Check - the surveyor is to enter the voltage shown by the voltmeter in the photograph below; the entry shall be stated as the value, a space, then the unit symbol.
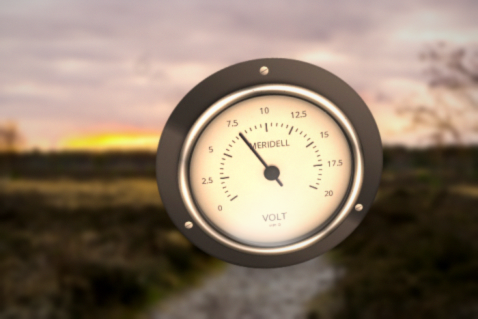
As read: 7.5 V
